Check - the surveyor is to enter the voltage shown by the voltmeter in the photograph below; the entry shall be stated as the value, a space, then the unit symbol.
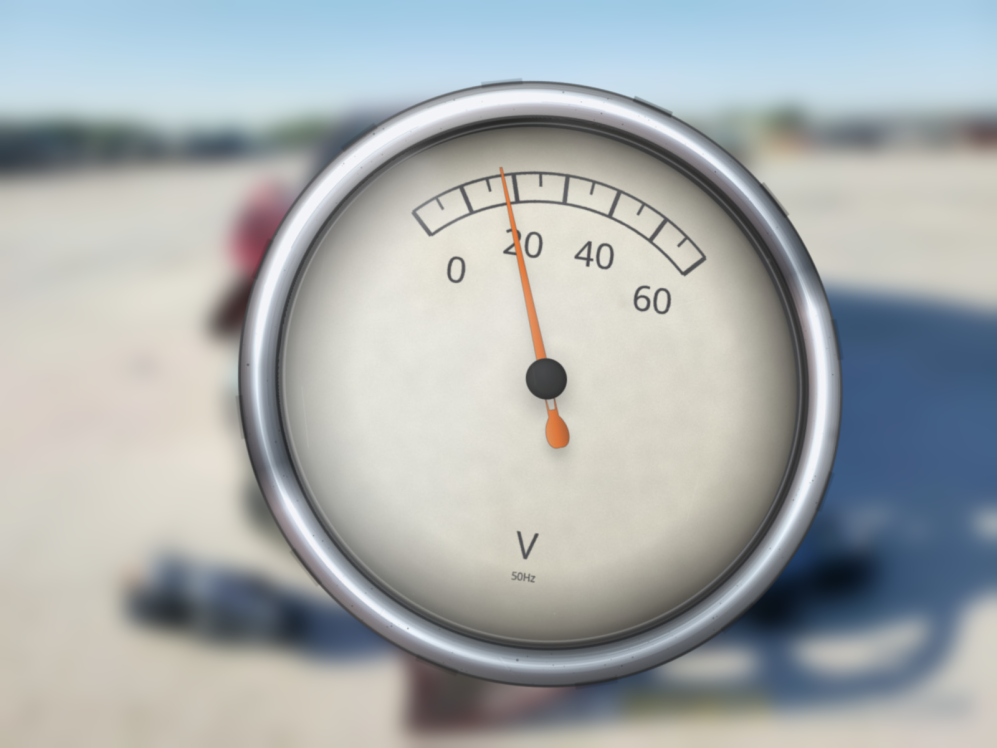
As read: 17.5 V
